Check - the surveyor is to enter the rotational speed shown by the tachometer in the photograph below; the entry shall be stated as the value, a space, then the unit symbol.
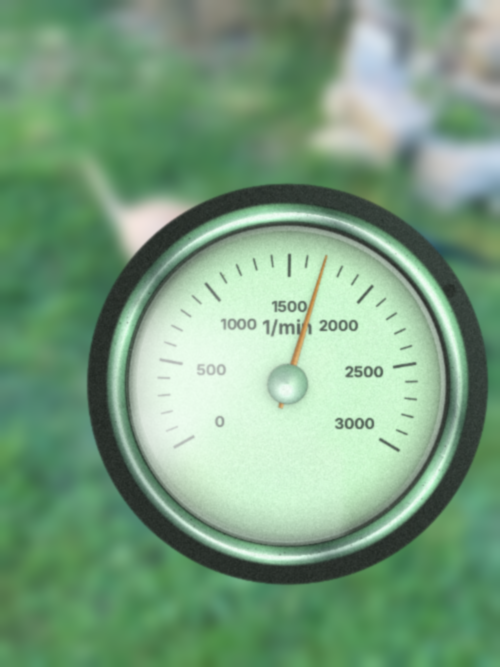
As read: 1700 rpm
